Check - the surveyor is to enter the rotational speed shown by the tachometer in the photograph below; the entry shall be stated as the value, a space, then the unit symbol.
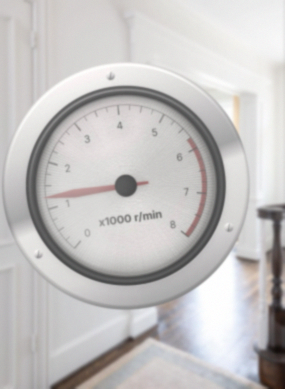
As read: 1250 rpm
